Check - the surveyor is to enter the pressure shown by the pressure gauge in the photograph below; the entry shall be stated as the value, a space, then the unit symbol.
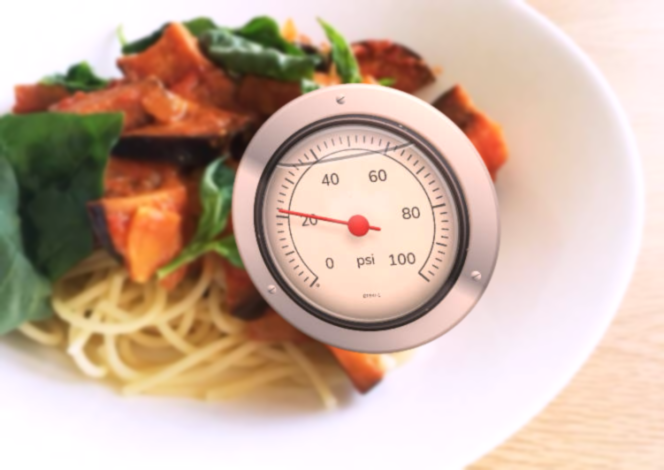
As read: 22 psi
